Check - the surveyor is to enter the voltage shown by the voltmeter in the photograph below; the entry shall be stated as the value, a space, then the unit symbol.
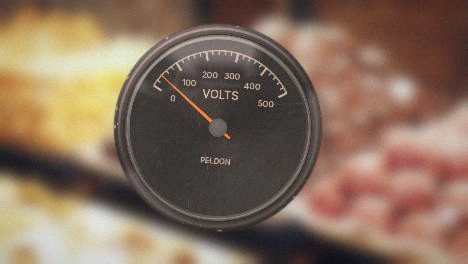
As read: 40 V
